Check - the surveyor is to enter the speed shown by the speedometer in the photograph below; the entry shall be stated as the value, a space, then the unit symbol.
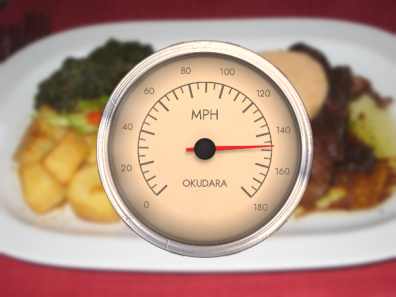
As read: 147.5 mph
